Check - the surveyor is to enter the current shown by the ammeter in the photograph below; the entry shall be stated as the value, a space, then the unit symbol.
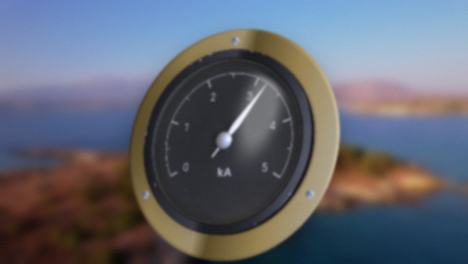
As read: 3.25 kA
